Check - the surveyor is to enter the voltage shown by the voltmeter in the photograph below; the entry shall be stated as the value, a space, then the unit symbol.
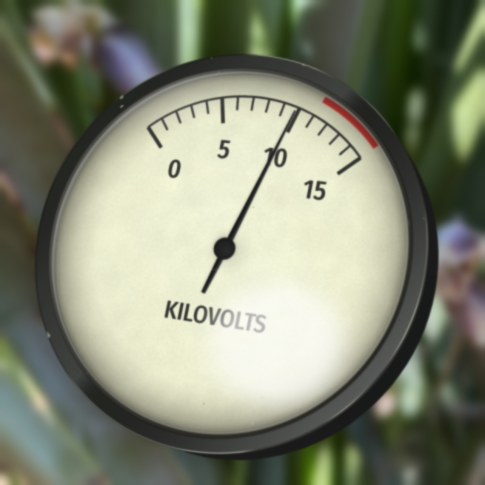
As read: 10 kV
